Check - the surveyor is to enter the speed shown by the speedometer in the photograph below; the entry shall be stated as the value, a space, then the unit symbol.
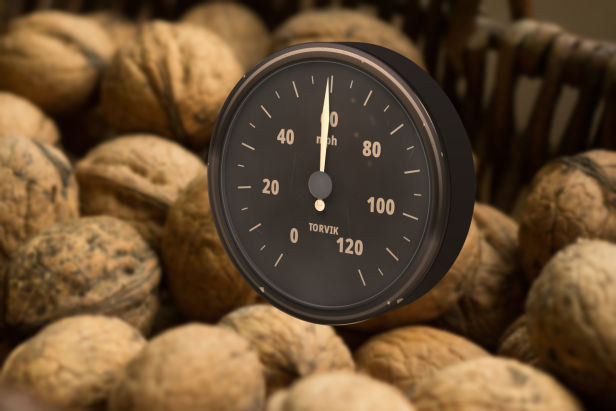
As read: 60 mph
